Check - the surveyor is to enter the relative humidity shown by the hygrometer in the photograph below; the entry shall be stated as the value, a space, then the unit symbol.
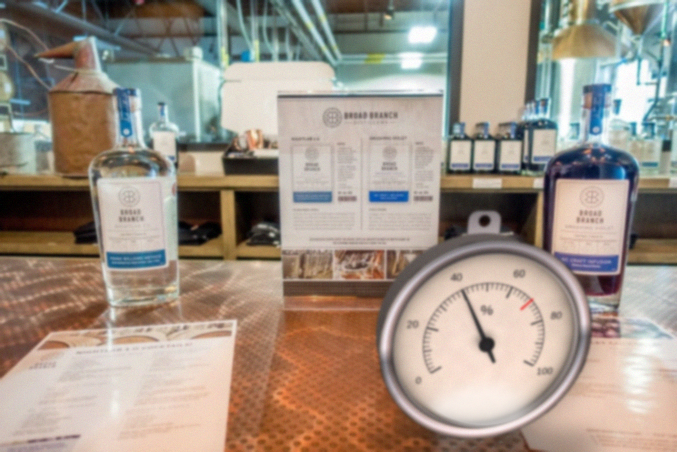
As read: 40 %
